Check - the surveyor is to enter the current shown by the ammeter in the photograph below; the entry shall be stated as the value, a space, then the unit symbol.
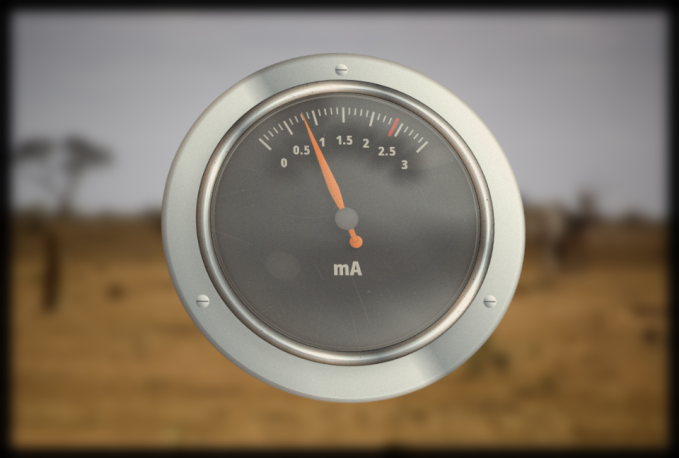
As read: 0.8 mA
